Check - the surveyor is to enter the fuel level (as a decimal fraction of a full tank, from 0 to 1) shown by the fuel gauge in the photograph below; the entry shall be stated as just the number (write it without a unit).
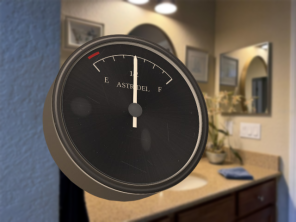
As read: 0.5
